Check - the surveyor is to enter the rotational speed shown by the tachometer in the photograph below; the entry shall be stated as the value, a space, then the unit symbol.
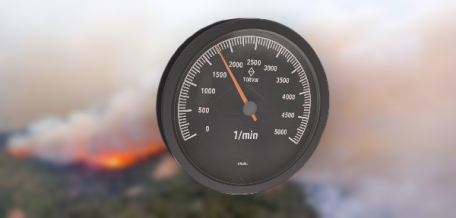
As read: 1750 rpm
